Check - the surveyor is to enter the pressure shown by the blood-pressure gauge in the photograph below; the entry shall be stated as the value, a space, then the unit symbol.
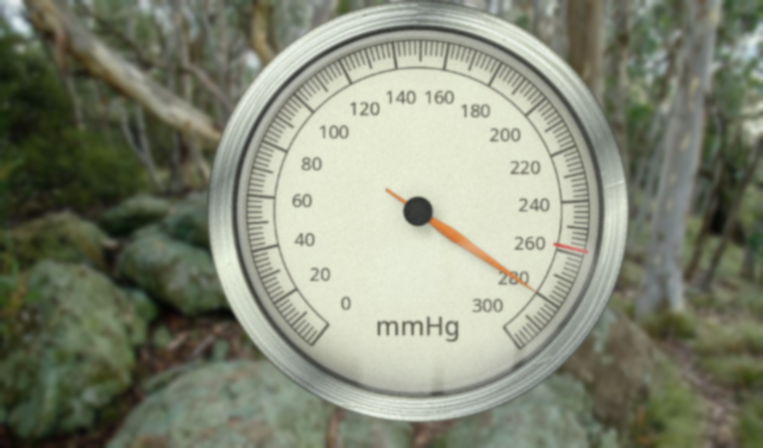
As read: 280 mmHg
